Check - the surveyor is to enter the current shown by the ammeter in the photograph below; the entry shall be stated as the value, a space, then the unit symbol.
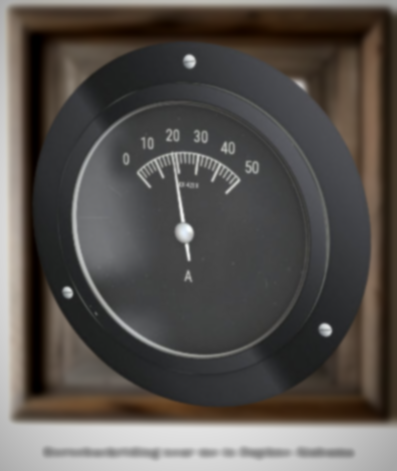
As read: 20 A
